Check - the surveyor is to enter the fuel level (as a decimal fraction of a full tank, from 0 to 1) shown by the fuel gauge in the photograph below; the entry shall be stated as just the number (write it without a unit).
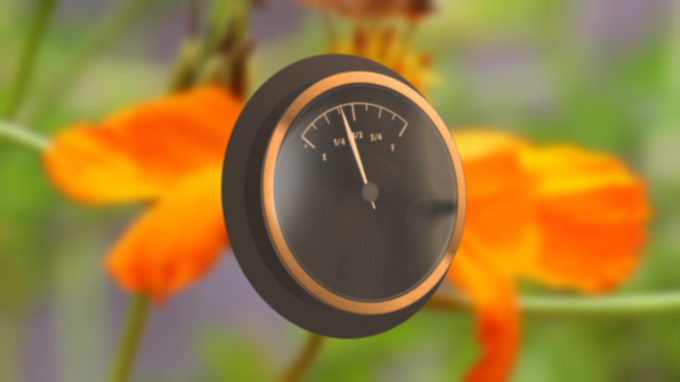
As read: 0.375
